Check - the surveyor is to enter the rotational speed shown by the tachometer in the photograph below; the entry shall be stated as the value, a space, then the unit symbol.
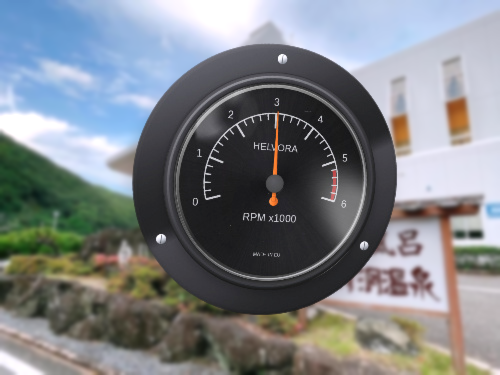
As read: 3000 rpm
